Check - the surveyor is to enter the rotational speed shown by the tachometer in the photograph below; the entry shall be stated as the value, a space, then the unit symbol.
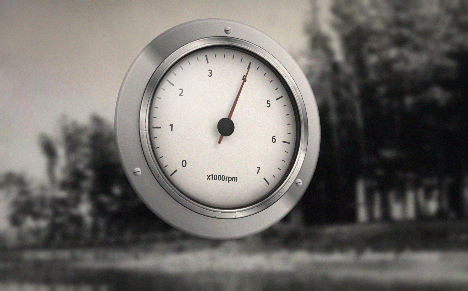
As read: 4000 rpm
